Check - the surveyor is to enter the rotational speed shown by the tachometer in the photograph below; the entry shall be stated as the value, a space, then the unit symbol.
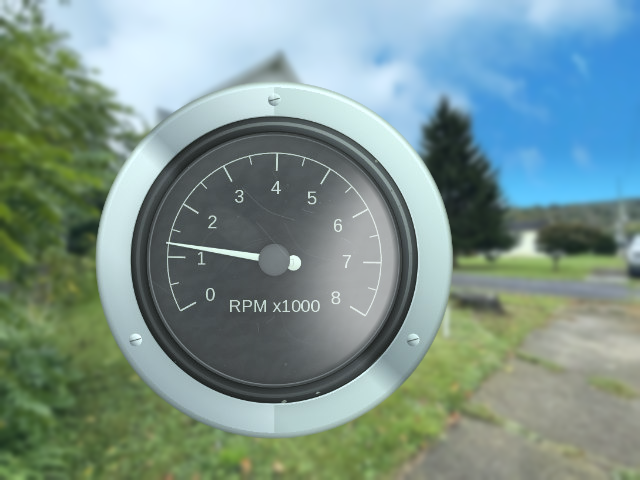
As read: 1250 rpm
